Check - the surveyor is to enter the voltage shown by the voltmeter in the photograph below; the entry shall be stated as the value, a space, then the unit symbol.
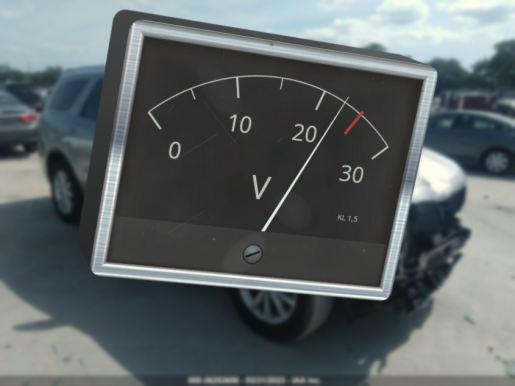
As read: 22.5 V
